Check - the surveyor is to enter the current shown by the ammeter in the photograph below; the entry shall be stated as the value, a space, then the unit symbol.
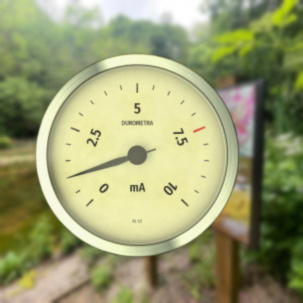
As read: 1 mA
